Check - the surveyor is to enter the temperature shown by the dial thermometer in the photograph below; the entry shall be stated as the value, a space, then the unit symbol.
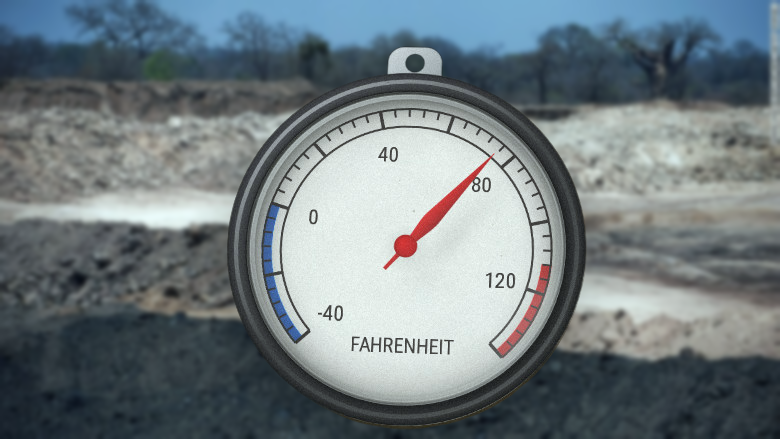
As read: 76 °F
